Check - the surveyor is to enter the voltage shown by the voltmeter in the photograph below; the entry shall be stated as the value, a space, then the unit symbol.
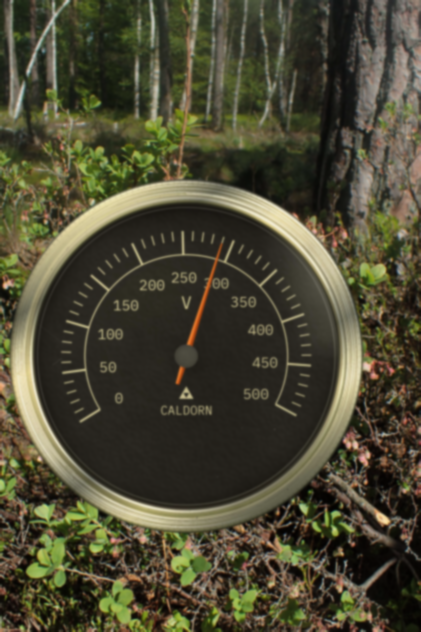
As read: 290 V
